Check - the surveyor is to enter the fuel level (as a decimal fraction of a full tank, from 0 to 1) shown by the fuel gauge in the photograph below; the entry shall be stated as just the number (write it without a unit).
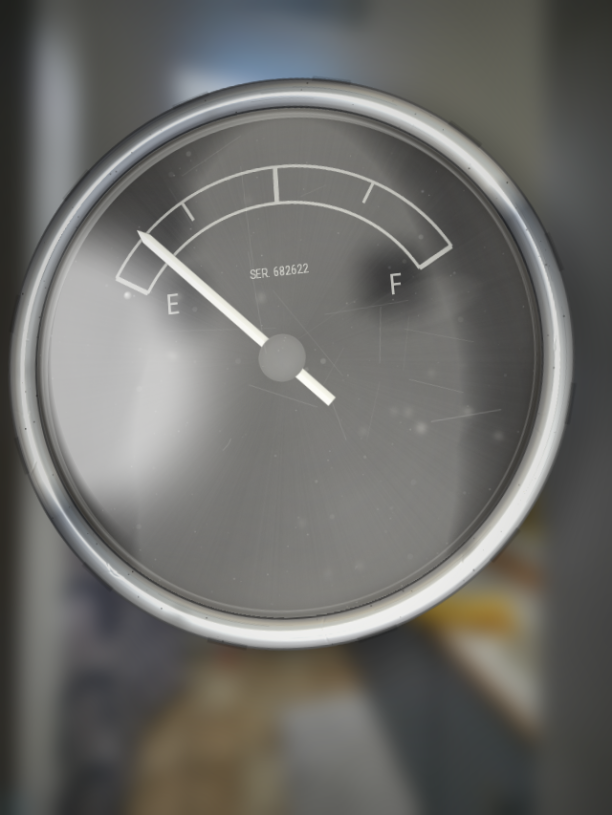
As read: 0.125
